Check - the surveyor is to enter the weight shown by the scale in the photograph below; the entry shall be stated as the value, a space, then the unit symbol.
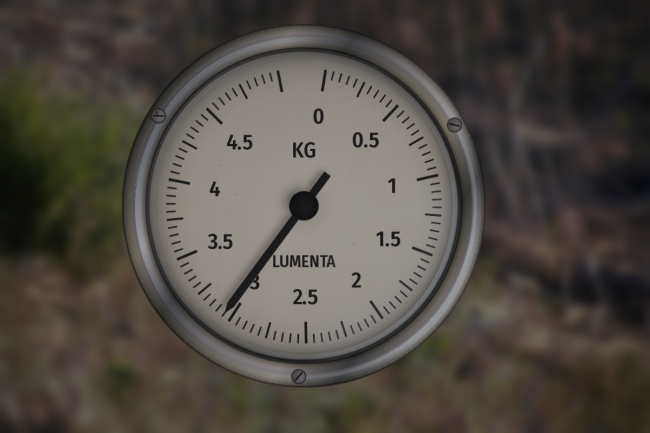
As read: 3.05 kg
